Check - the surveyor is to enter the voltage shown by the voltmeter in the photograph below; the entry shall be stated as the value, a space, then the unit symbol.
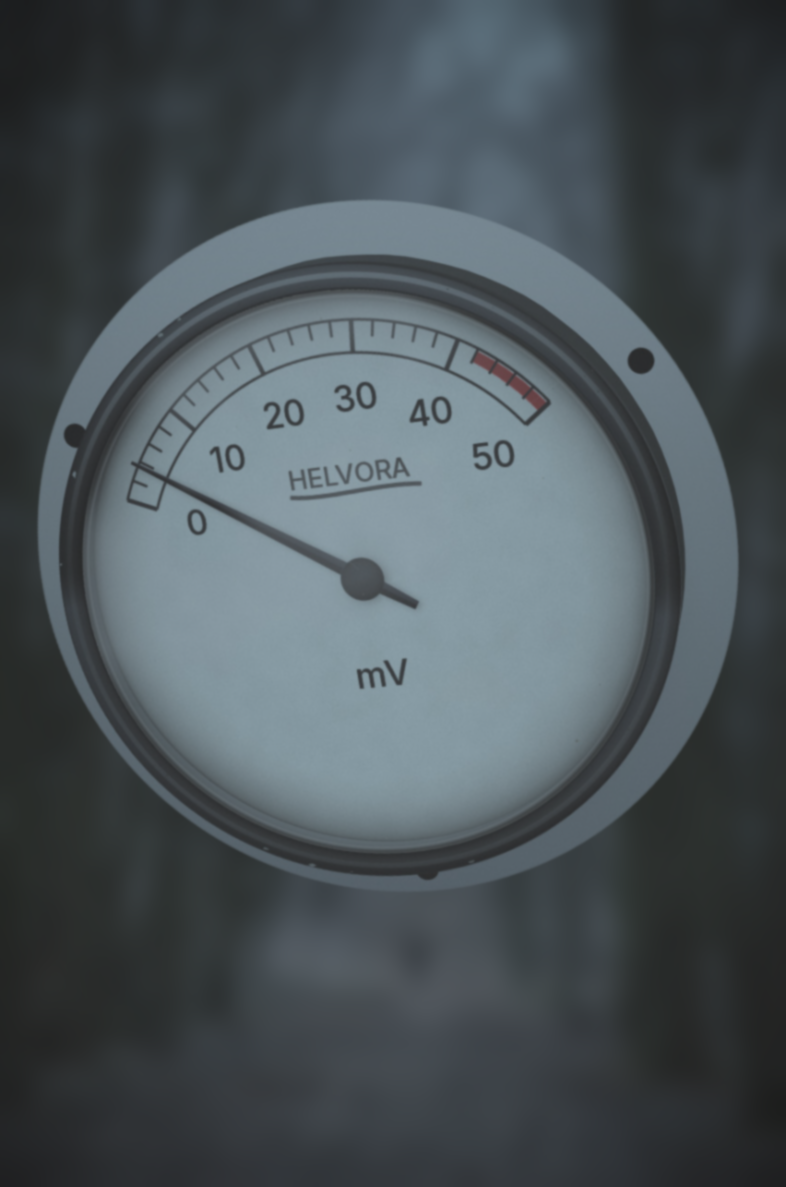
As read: 4 mV
